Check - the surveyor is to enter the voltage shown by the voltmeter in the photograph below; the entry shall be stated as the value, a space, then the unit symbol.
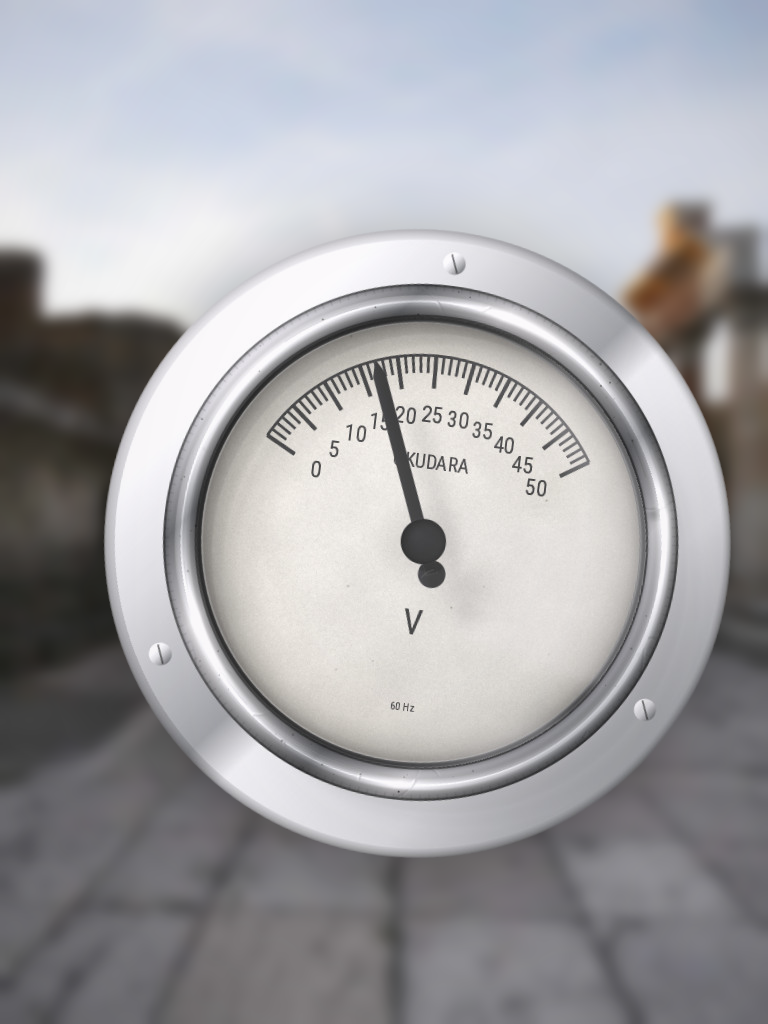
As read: 17 V
